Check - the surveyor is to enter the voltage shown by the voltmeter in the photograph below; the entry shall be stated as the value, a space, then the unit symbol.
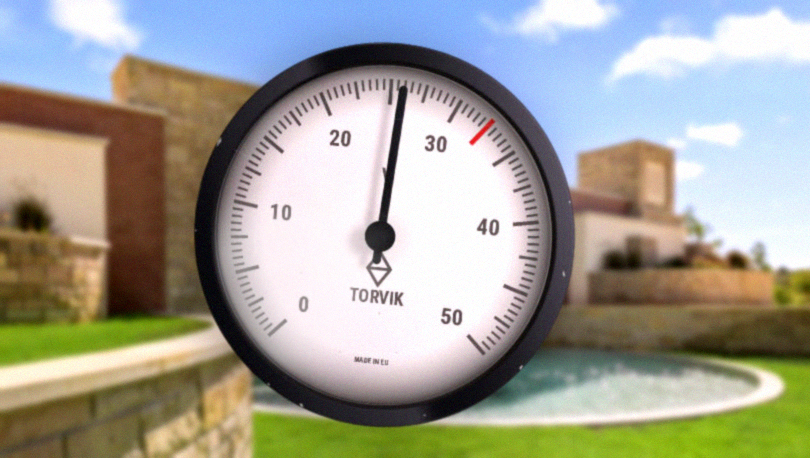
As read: 26 V
